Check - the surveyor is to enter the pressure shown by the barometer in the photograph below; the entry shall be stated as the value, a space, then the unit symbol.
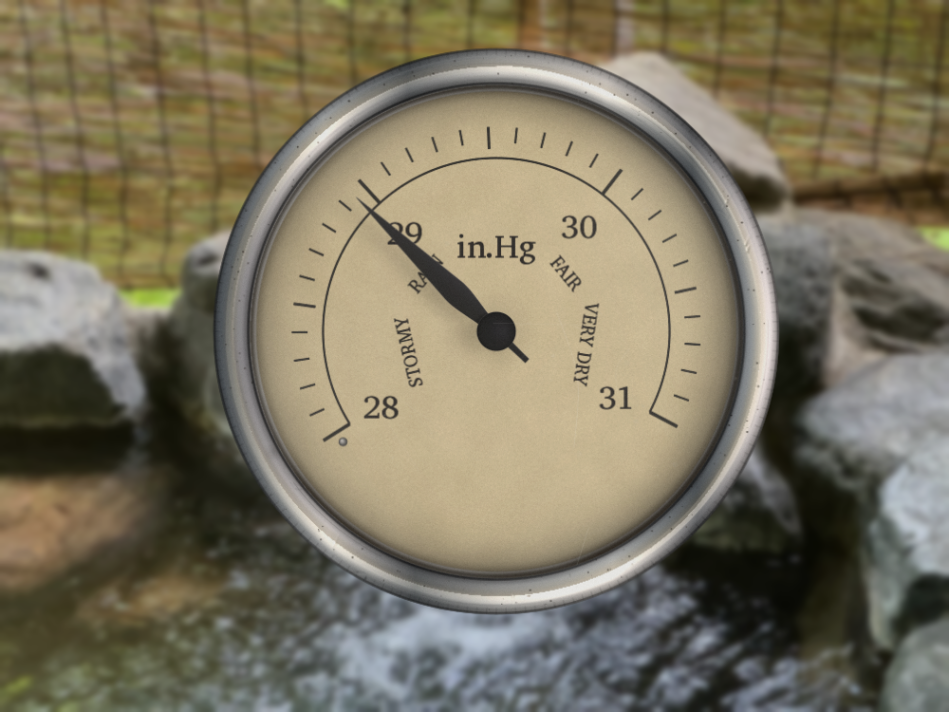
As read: 28.95 inHg
